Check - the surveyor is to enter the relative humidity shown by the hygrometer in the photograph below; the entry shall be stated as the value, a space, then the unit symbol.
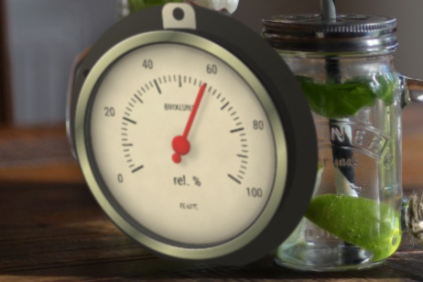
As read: 60 %
